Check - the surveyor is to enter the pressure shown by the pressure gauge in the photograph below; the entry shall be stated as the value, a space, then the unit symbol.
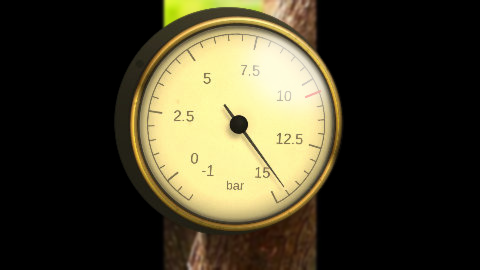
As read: 14.5 bar
